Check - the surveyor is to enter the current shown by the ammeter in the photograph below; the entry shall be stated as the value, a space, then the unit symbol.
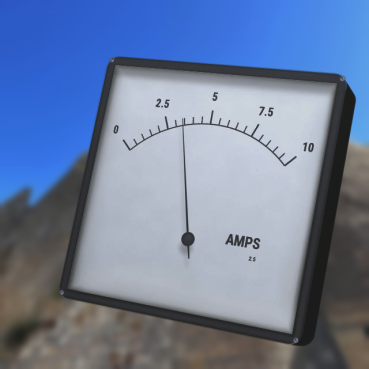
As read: 3.5 A
